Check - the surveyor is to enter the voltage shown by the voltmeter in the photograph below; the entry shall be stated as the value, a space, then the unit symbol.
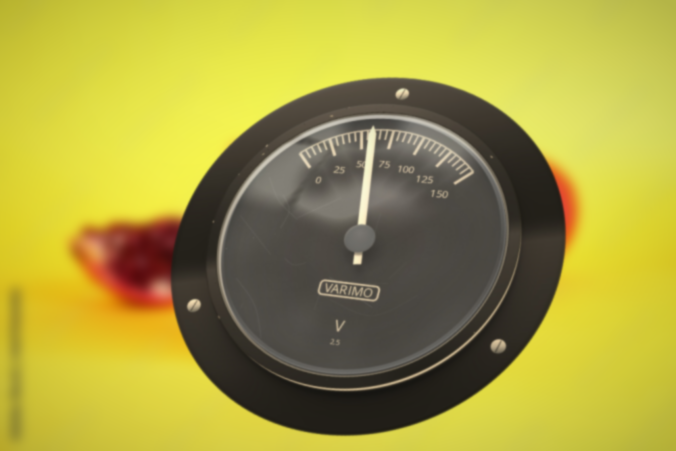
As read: 60 V
